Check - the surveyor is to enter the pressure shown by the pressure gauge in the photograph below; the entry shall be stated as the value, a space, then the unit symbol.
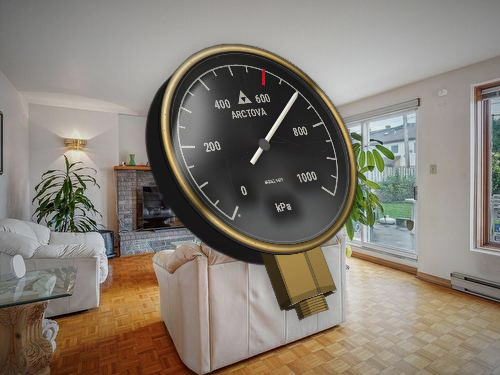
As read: 700 kPa
